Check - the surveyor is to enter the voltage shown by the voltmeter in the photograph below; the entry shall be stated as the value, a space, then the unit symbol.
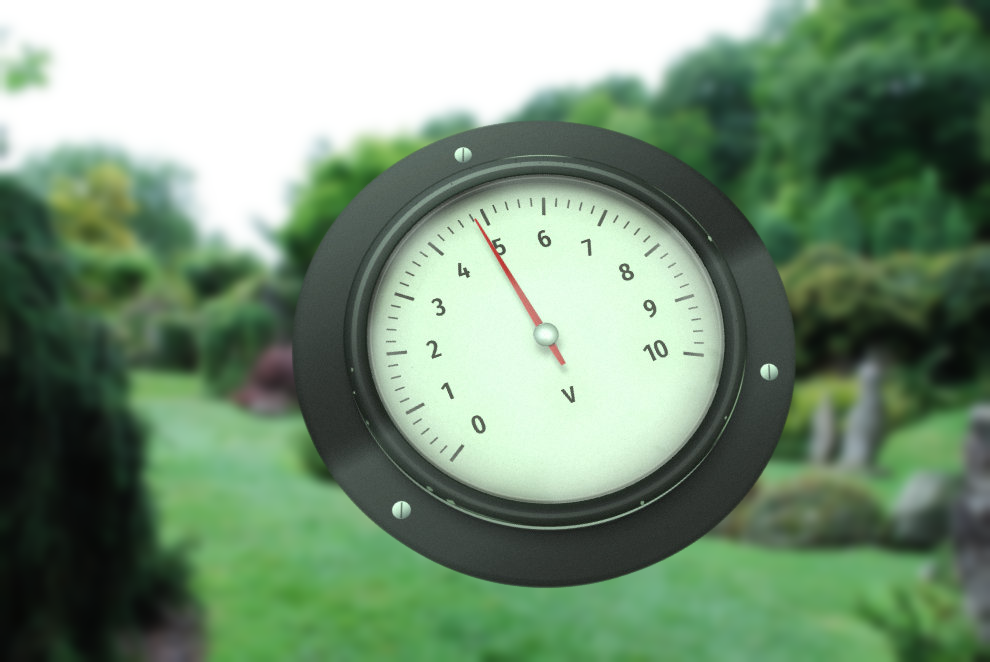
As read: 4.8 V
